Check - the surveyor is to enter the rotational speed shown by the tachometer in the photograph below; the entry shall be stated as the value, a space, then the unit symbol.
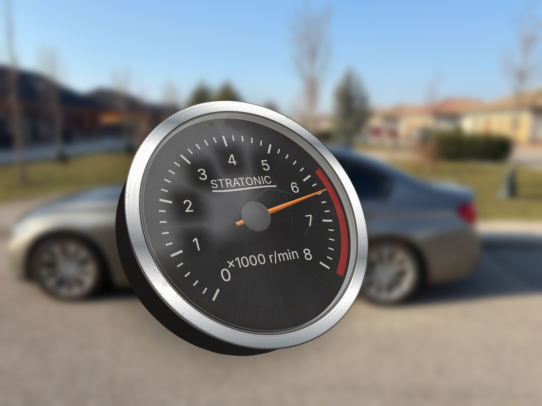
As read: 6400 rpm
